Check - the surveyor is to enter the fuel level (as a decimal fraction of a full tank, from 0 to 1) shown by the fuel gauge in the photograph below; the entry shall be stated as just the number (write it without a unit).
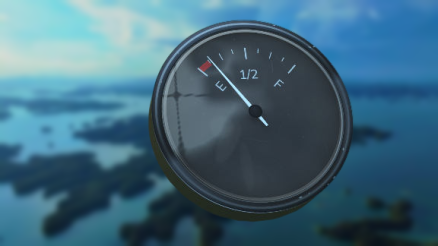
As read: 0.125
